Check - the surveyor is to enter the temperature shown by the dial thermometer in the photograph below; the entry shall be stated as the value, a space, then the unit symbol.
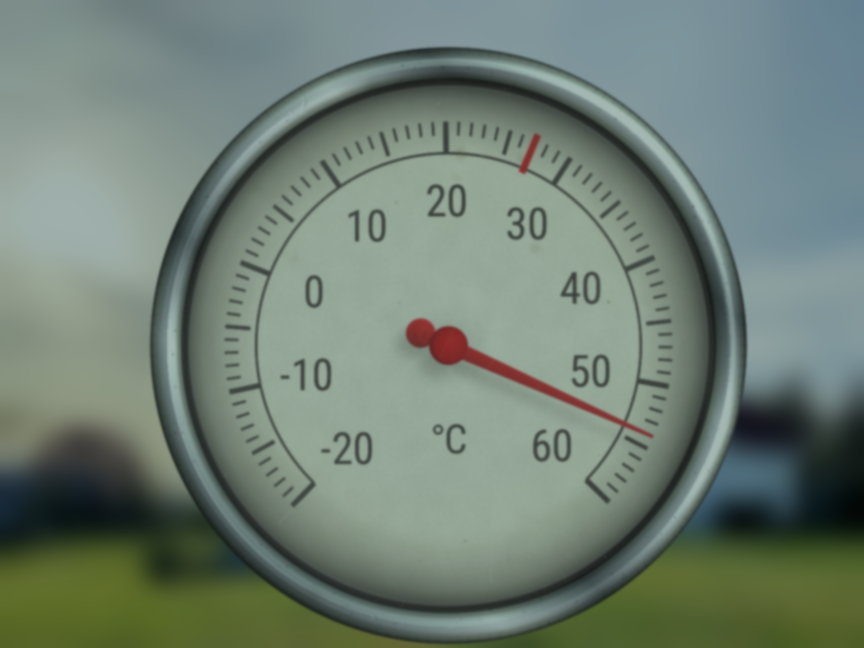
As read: 54 °C
